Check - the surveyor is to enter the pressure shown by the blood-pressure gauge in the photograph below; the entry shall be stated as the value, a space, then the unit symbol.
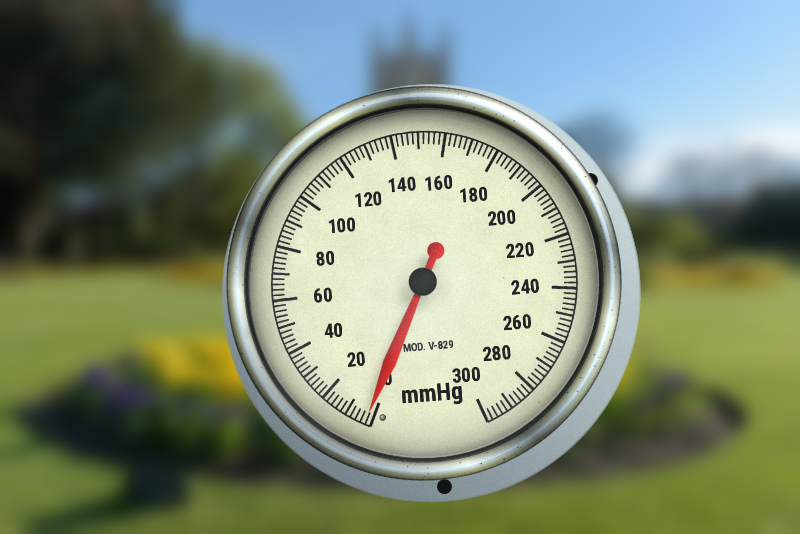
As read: 2 mmHg
